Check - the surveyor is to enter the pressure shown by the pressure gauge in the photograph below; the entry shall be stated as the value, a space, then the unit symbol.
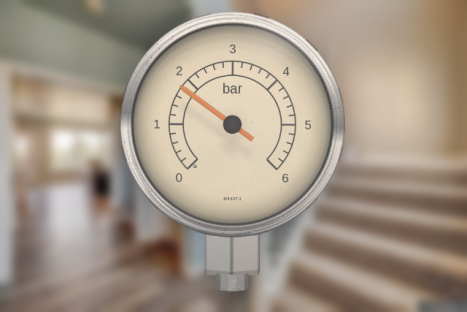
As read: 1.8 bar
